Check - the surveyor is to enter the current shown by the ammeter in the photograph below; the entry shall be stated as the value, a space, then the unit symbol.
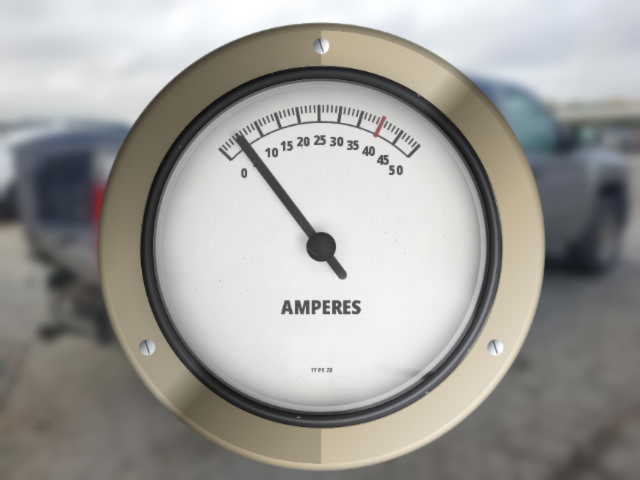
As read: 5 A
